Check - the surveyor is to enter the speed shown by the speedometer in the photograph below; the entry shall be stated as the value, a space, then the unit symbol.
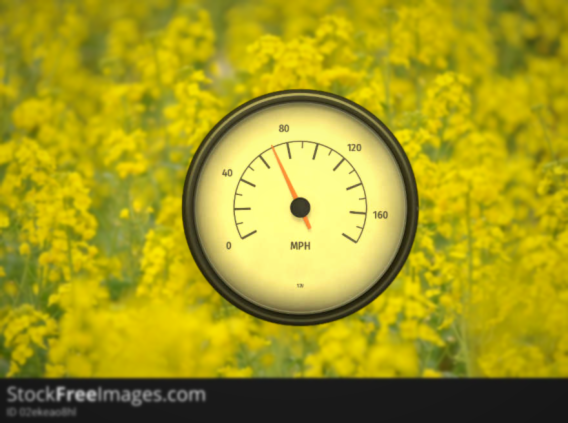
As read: 70 mph
